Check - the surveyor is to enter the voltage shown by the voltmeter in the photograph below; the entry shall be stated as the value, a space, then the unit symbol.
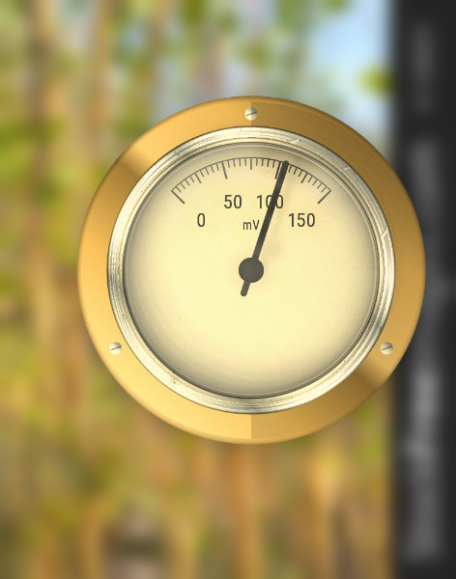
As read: 105 mV
